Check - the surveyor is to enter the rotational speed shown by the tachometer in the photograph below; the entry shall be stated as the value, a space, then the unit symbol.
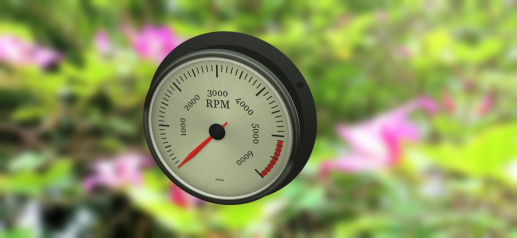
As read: 0 rpm
